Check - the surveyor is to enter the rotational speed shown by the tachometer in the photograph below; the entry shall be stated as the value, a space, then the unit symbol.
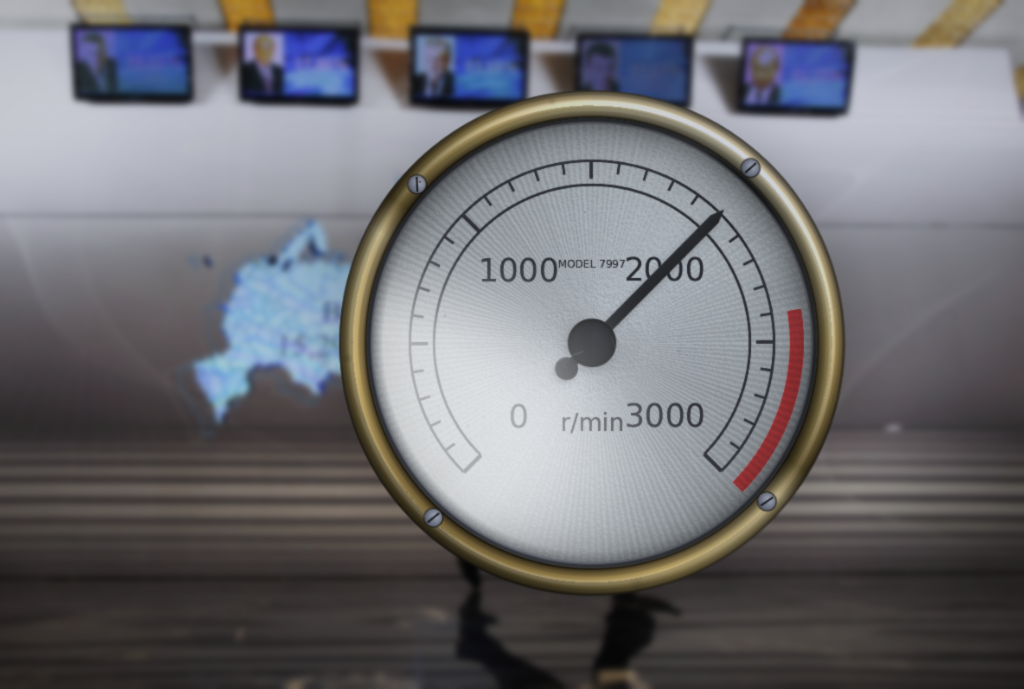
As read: 2000 rpm
